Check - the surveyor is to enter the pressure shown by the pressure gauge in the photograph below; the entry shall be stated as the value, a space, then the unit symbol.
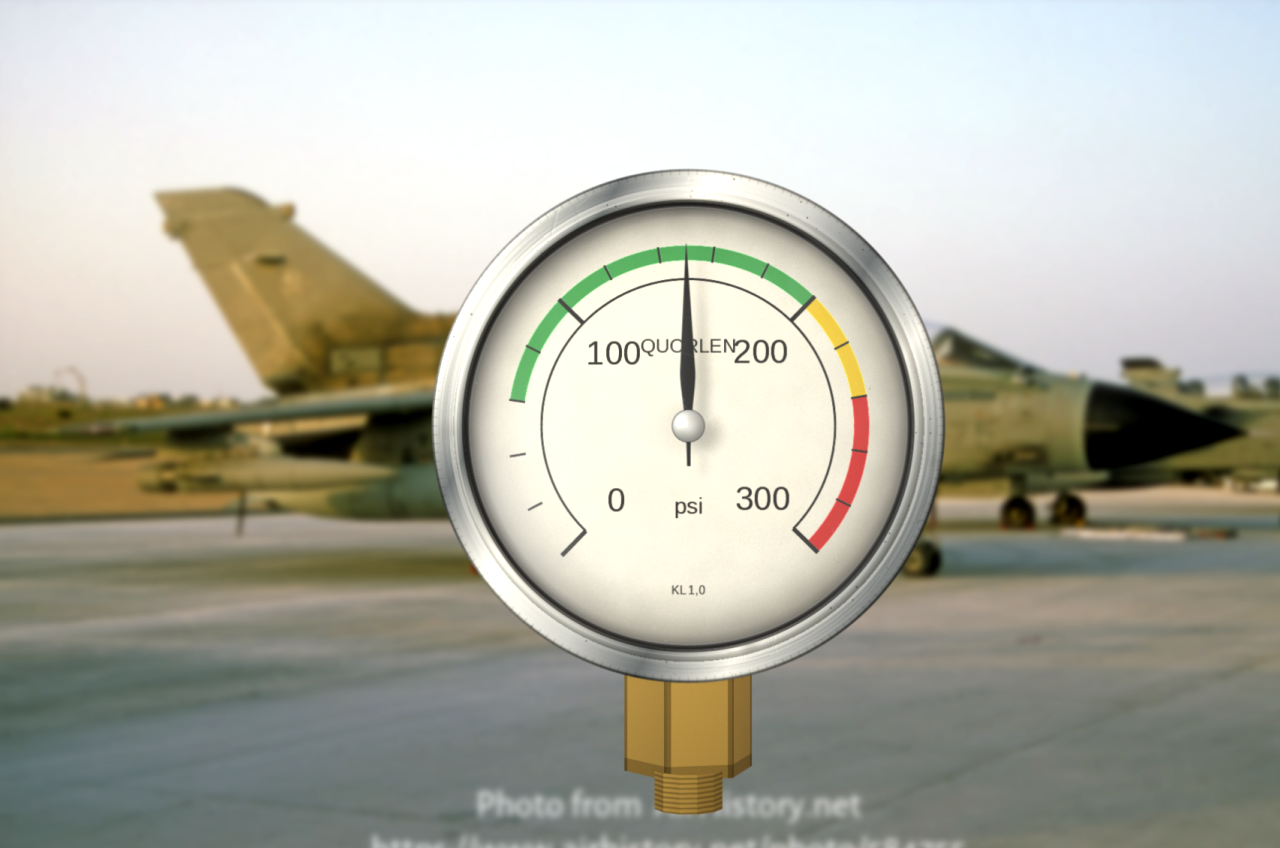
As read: 150 psi
